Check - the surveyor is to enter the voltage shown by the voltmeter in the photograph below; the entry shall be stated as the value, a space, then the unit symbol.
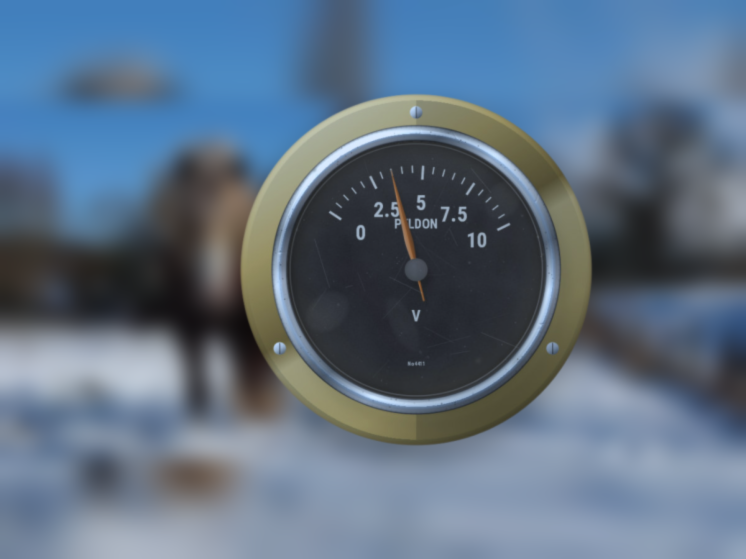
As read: 3.5 V
